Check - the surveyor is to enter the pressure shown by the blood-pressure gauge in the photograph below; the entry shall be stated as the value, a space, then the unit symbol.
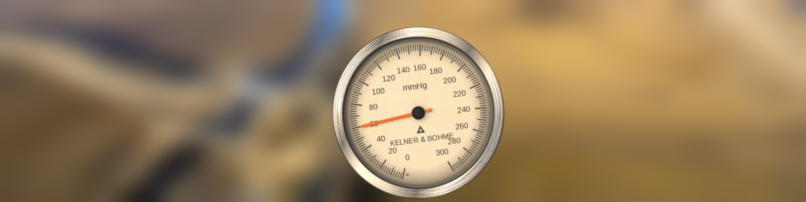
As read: 60 mmHg
